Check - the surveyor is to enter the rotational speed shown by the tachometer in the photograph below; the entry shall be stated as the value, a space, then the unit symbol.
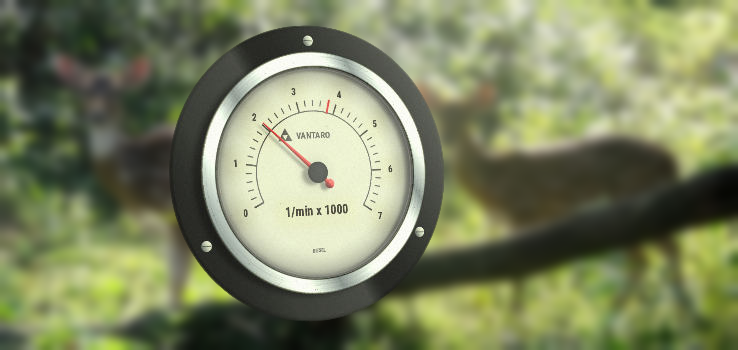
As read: 2000 rpm
